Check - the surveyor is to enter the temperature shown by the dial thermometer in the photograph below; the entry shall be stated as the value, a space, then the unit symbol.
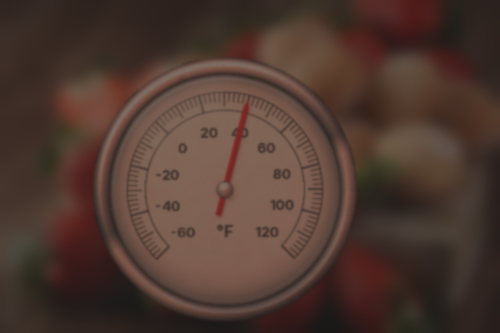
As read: 40 °F
